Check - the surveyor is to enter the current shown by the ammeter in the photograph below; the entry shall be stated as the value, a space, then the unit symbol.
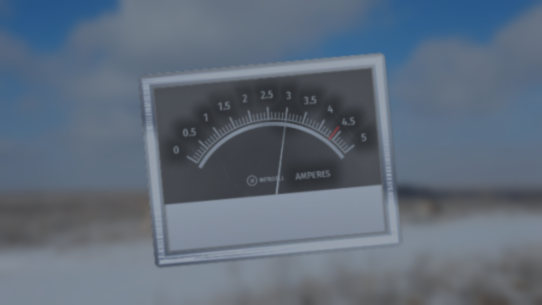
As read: 3 A
